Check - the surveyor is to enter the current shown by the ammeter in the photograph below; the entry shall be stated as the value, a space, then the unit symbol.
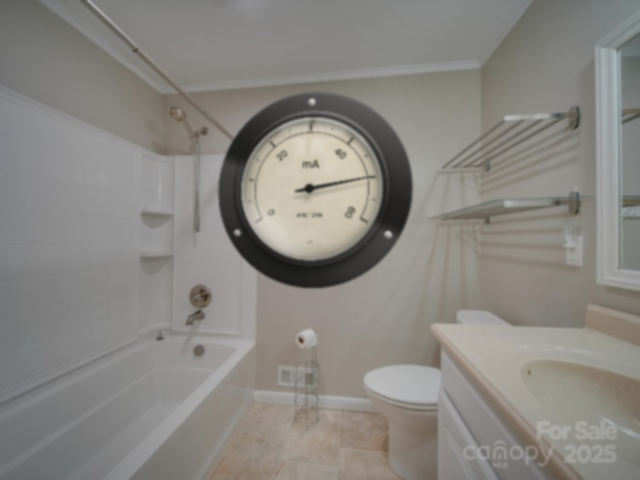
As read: 50 mA
